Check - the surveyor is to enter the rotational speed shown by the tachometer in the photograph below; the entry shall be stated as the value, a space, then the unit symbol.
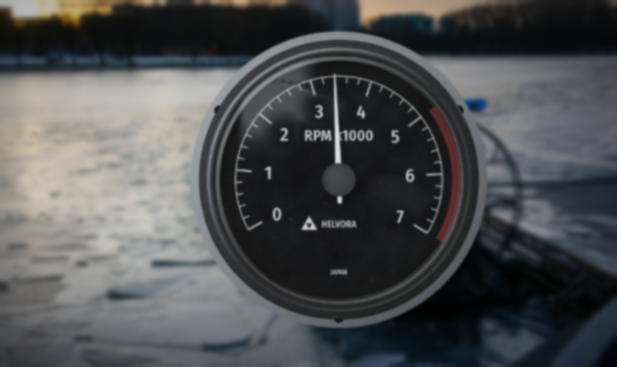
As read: 3400 rpm
